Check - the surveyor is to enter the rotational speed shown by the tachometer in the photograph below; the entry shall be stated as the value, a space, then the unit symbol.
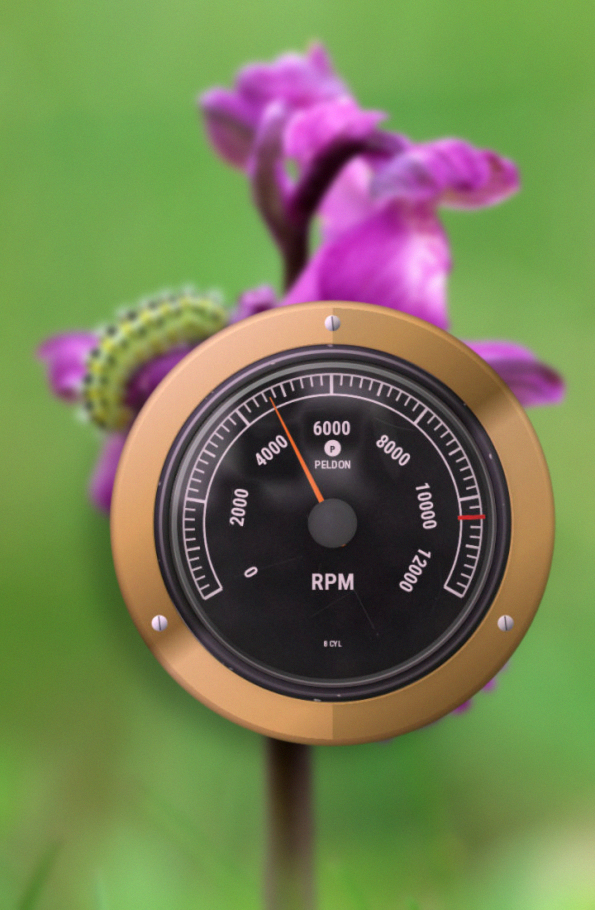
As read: 4700 rpm
